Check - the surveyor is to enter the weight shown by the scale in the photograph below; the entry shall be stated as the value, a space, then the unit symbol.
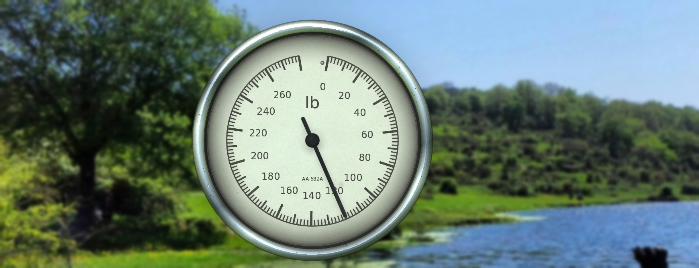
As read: 120 lb
